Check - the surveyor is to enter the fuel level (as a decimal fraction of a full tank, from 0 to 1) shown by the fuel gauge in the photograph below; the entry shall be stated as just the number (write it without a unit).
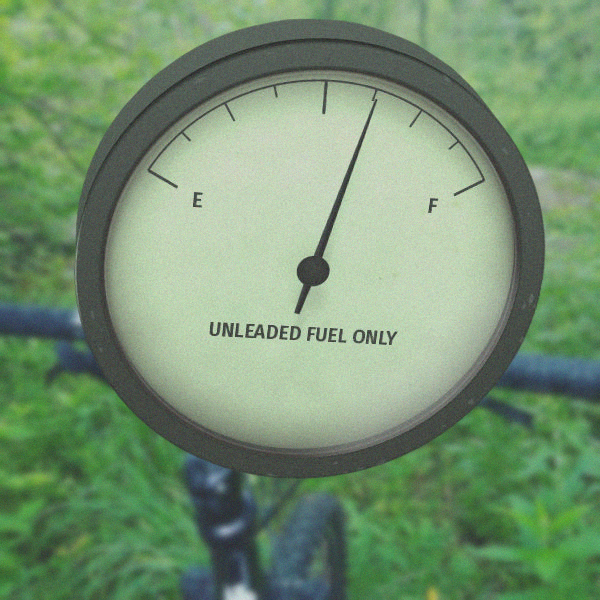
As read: 0.625
